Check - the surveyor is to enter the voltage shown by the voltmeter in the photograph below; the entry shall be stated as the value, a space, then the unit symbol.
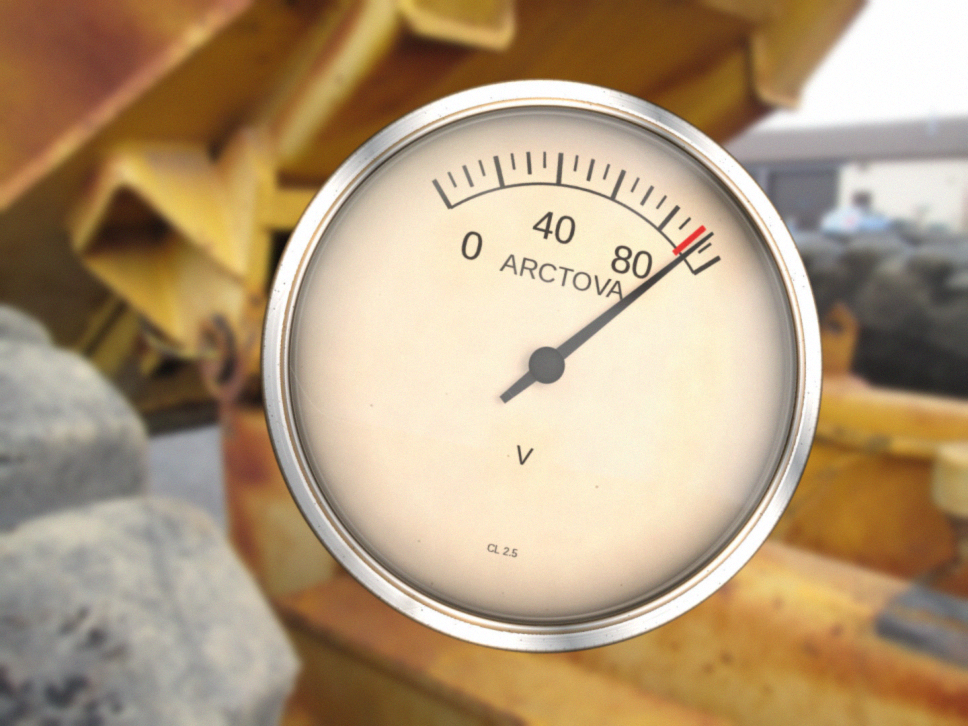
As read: 92.5 V
